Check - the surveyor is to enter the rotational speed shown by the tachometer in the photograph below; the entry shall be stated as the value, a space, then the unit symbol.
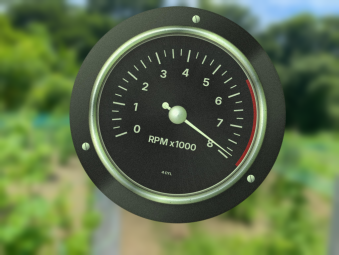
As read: 7875 rpm
